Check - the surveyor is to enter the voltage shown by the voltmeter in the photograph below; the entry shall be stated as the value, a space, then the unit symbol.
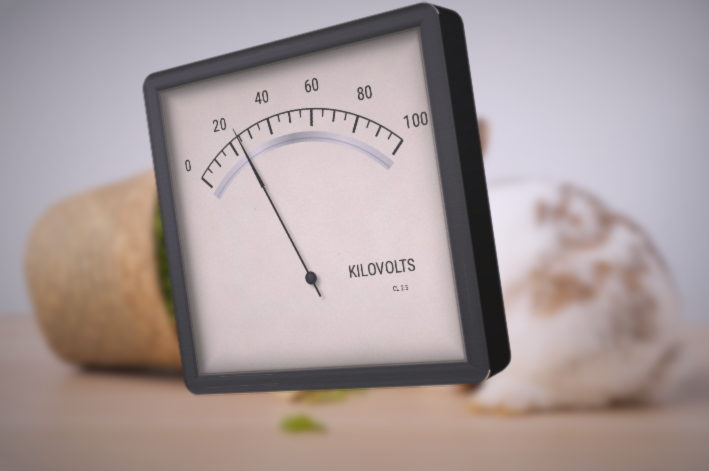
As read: 25 kV
